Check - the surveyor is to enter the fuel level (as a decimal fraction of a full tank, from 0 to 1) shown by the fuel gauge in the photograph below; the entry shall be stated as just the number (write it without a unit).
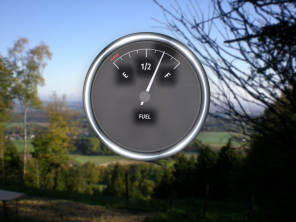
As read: 0.75
